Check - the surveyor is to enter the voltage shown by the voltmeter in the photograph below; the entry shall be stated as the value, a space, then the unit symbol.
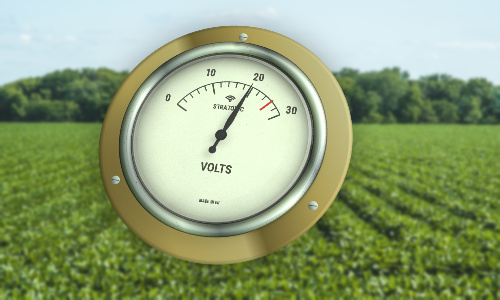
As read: 20 V
